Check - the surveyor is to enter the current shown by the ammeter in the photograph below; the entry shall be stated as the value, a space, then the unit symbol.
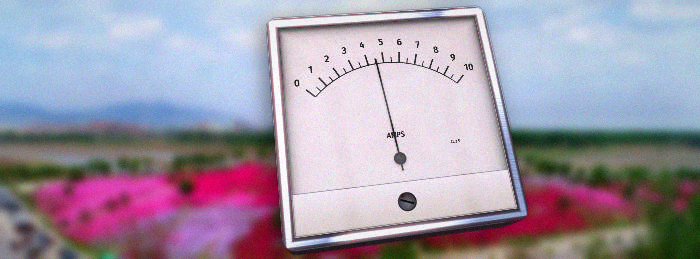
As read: 4.5 A
